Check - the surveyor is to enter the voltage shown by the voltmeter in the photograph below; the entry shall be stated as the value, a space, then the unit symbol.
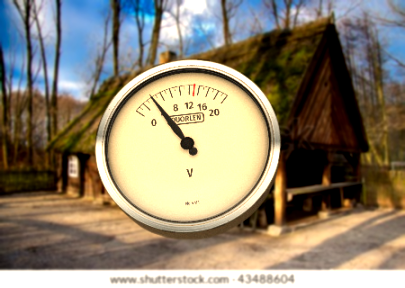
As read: 4 V
